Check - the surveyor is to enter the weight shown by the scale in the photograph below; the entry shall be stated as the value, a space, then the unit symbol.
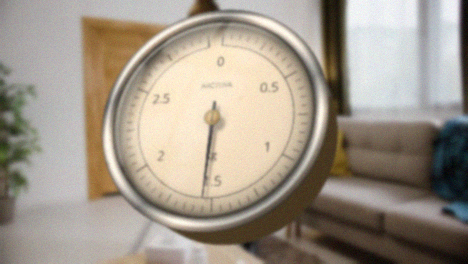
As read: 1.55 kg
